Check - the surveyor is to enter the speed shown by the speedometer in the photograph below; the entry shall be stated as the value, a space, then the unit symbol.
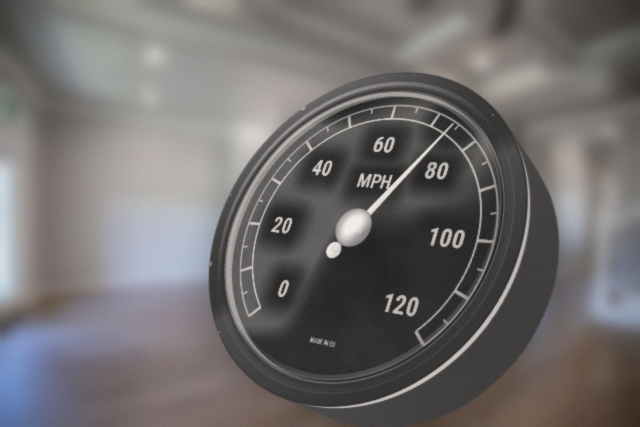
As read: 75 mph
